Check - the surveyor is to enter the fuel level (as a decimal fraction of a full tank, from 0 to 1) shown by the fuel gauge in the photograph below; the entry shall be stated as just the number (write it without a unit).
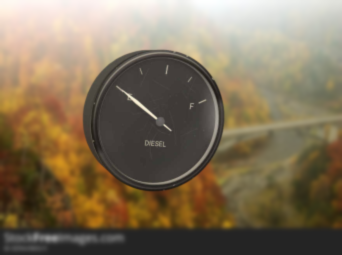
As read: 0
